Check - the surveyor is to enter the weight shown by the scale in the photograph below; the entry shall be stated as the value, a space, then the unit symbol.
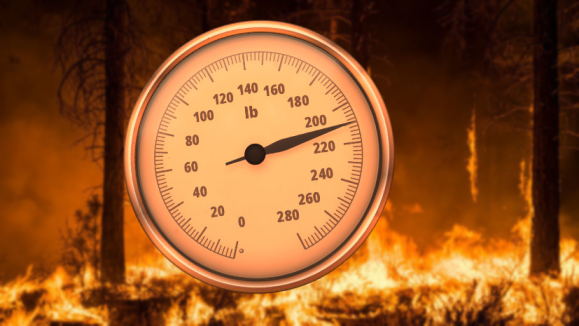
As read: 210 lb
